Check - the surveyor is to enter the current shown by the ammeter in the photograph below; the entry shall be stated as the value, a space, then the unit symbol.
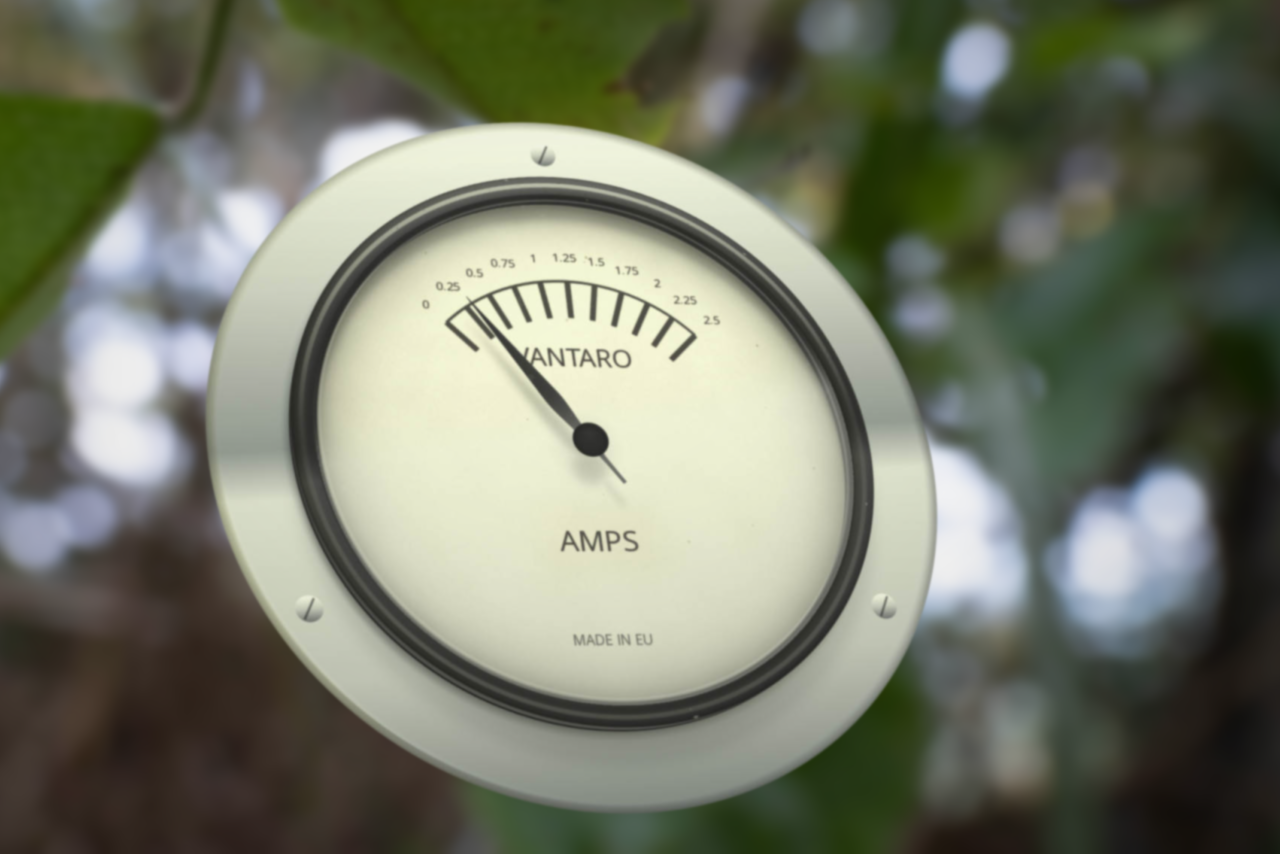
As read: 0.25 A
